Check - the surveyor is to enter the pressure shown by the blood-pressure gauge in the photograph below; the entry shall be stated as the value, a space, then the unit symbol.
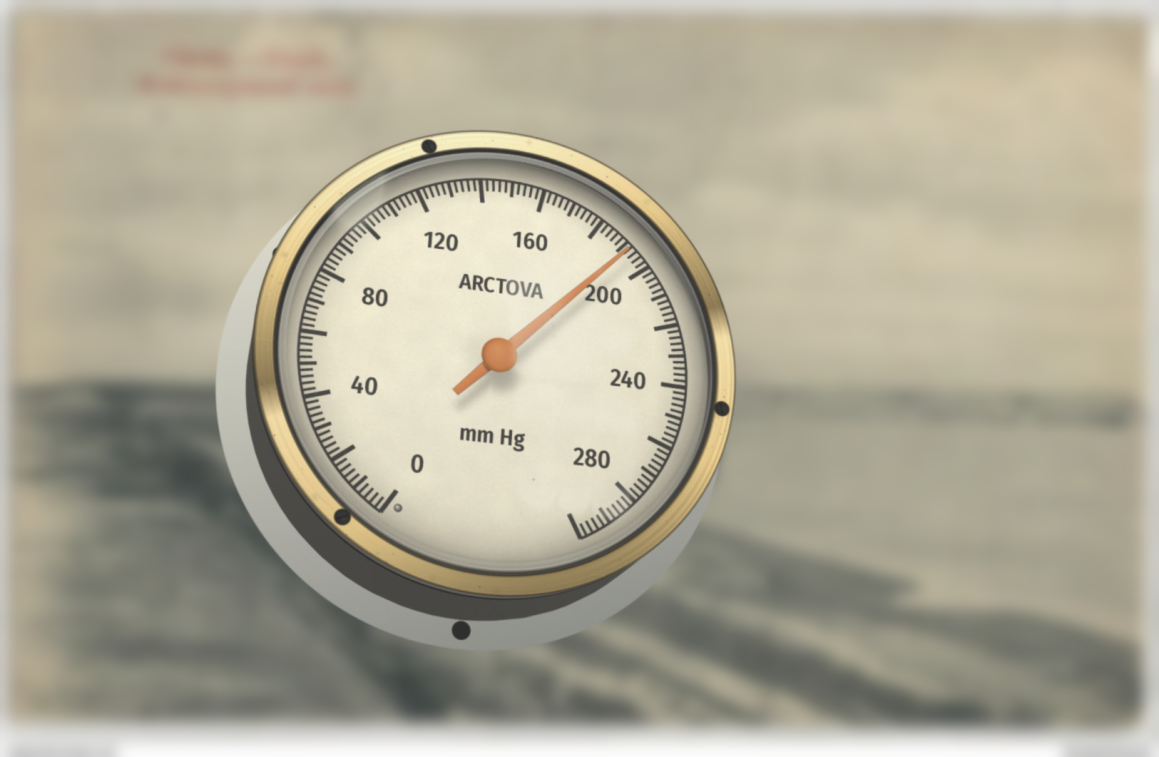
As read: 192 mmHg
